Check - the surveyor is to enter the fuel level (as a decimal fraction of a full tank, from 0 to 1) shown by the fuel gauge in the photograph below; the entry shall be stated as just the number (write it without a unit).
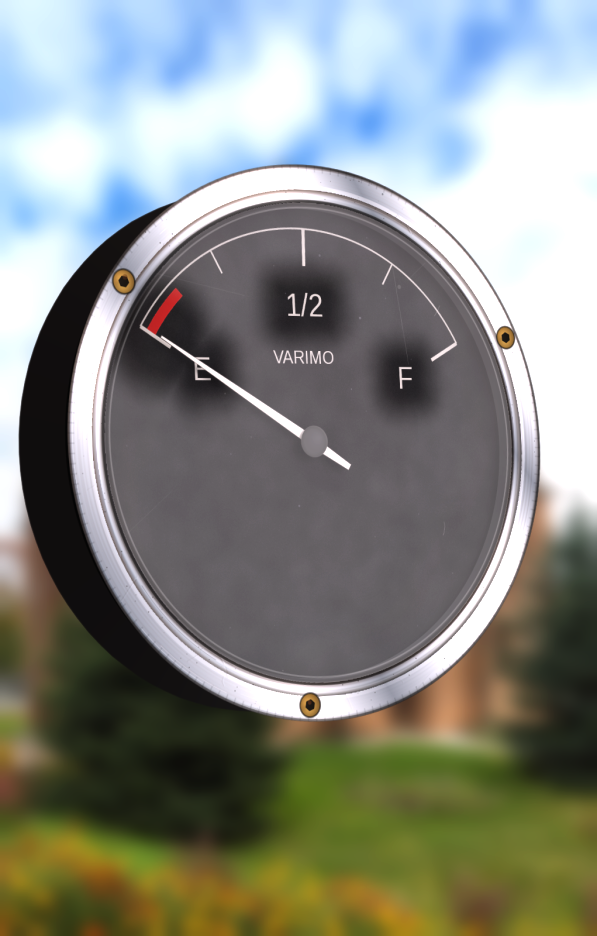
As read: 0
